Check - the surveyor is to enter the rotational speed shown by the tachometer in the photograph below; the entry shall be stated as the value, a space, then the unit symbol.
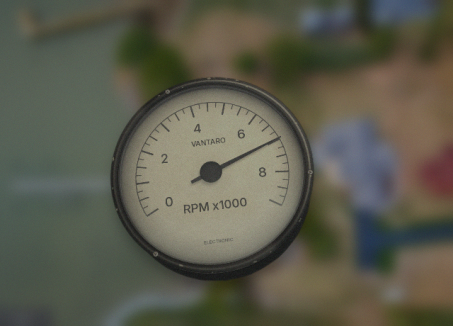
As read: 7000 rpm
